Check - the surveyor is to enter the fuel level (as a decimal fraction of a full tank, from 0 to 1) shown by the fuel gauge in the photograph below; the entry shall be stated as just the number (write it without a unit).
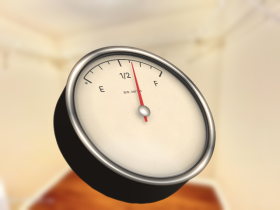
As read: 0.625
